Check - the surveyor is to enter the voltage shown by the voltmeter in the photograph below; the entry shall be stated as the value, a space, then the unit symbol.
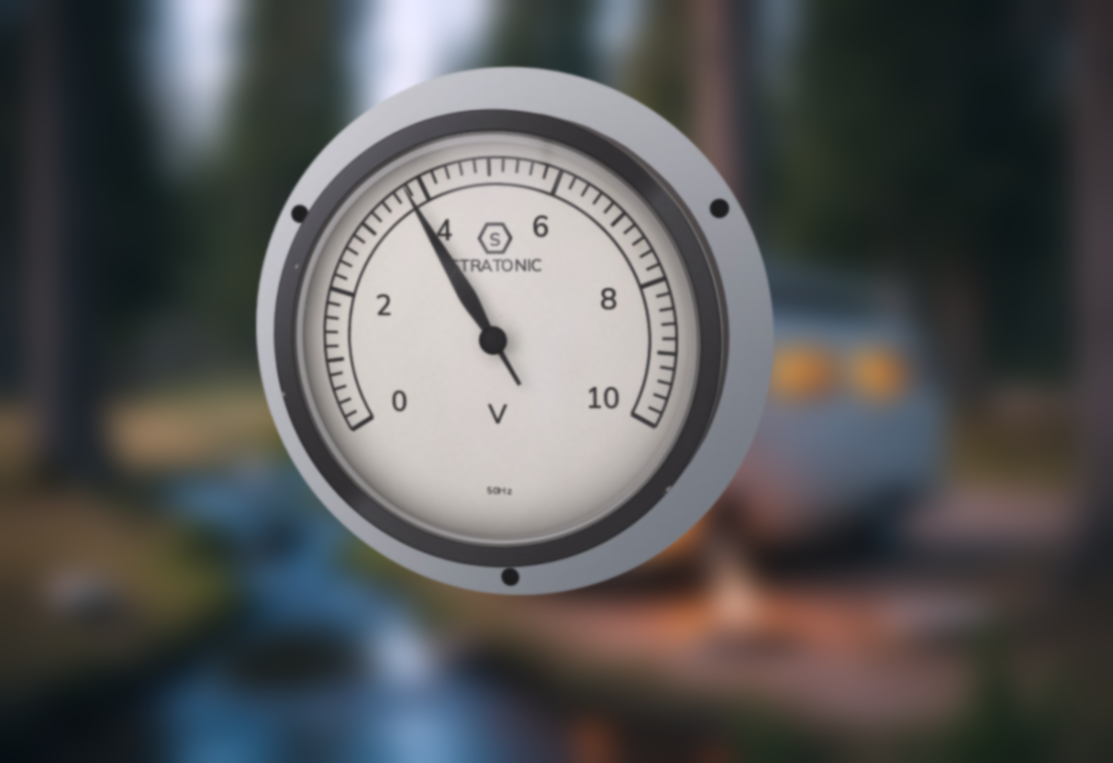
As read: 3.8 V
